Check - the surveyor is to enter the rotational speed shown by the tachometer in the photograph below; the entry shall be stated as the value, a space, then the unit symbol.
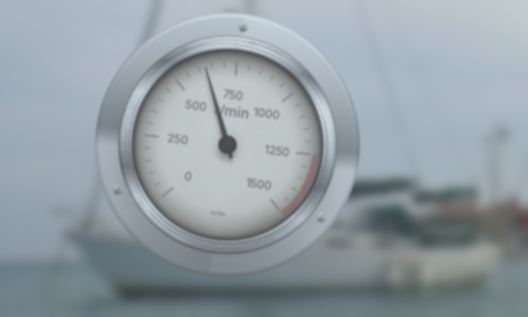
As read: 625 rpm
